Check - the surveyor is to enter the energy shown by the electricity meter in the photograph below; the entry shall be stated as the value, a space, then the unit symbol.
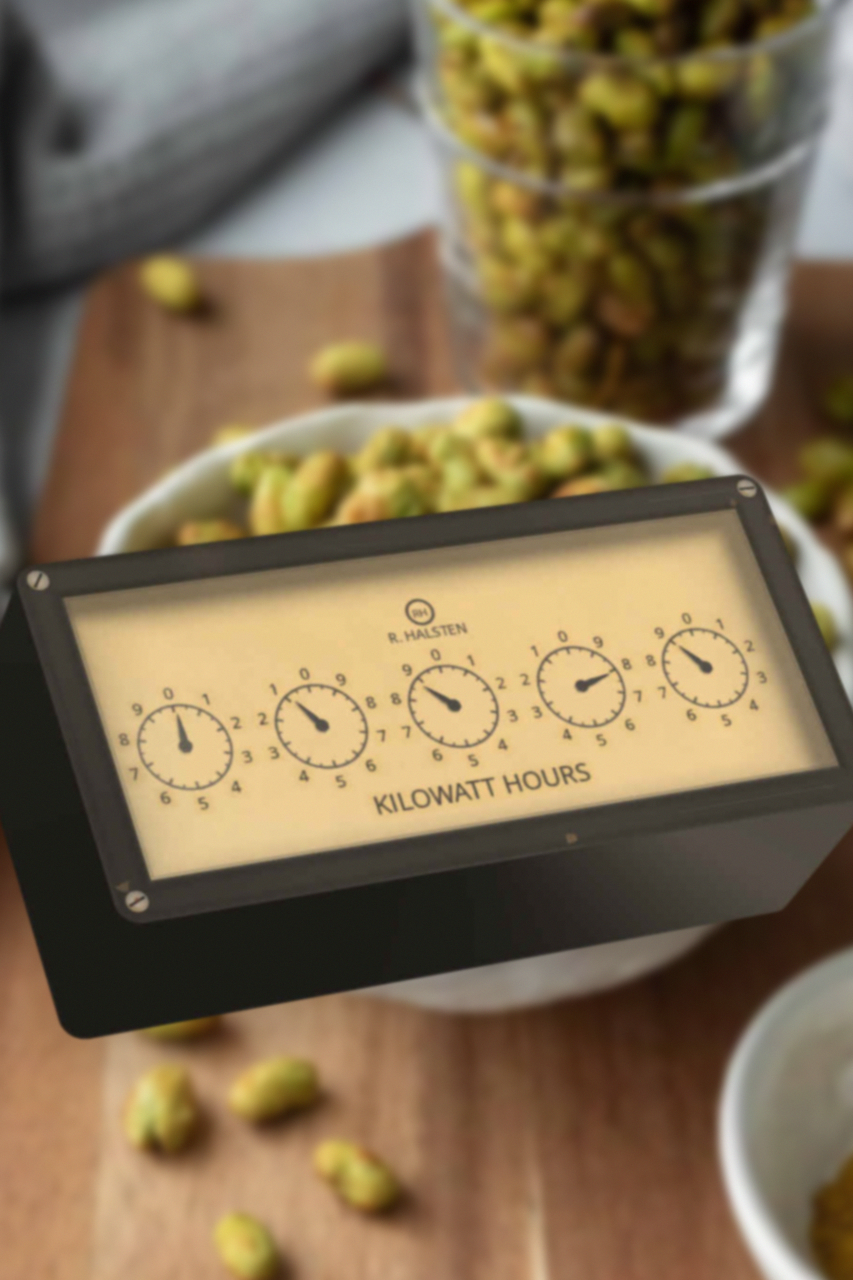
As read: 879 kWh
